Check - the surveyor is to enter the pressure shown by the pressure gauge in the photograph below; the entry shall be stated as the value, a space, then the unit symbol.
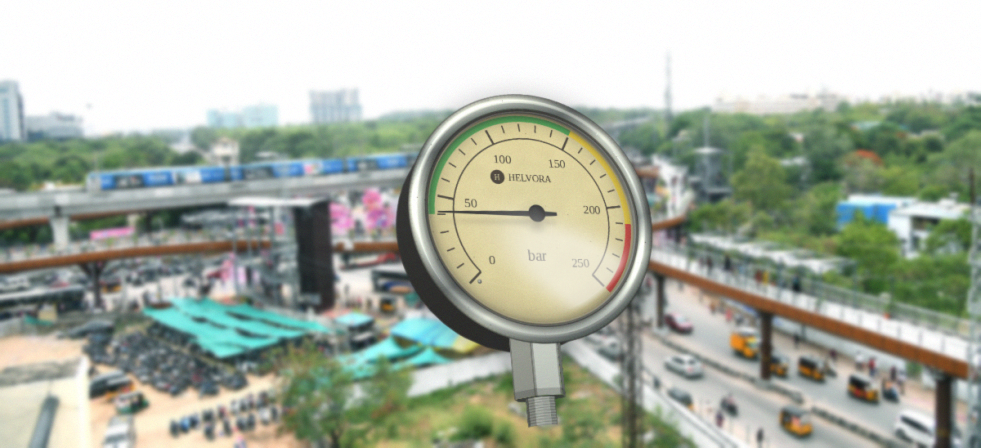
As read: 40 bar
